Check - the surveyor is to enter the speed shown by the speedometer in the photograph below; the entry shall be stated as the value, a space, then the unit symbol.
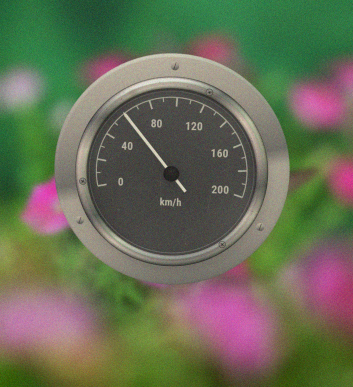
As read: 60 km/h
